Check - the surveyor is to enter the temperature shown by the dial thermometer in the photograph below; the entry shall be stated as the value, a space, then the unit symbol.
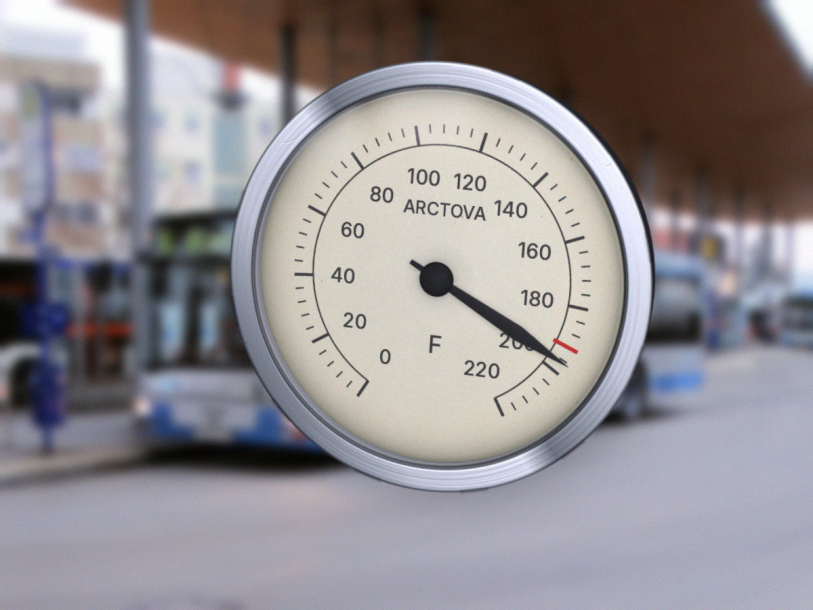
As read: 196 °F
